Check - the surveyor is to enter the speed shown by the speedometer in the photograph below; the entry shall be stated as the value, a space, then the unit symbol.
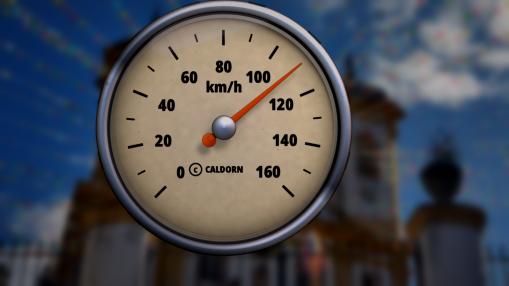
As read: 110 km/h
